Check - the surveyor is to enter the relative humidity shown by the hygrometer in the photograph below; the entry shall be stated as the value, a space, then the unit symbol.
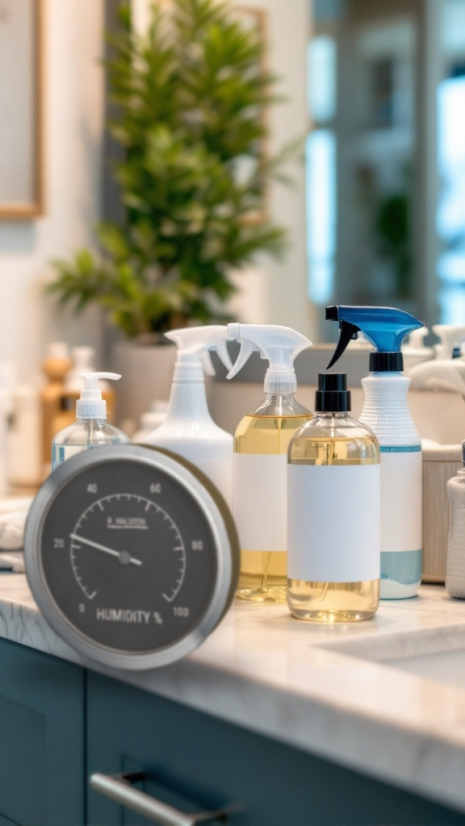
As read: 24 %
